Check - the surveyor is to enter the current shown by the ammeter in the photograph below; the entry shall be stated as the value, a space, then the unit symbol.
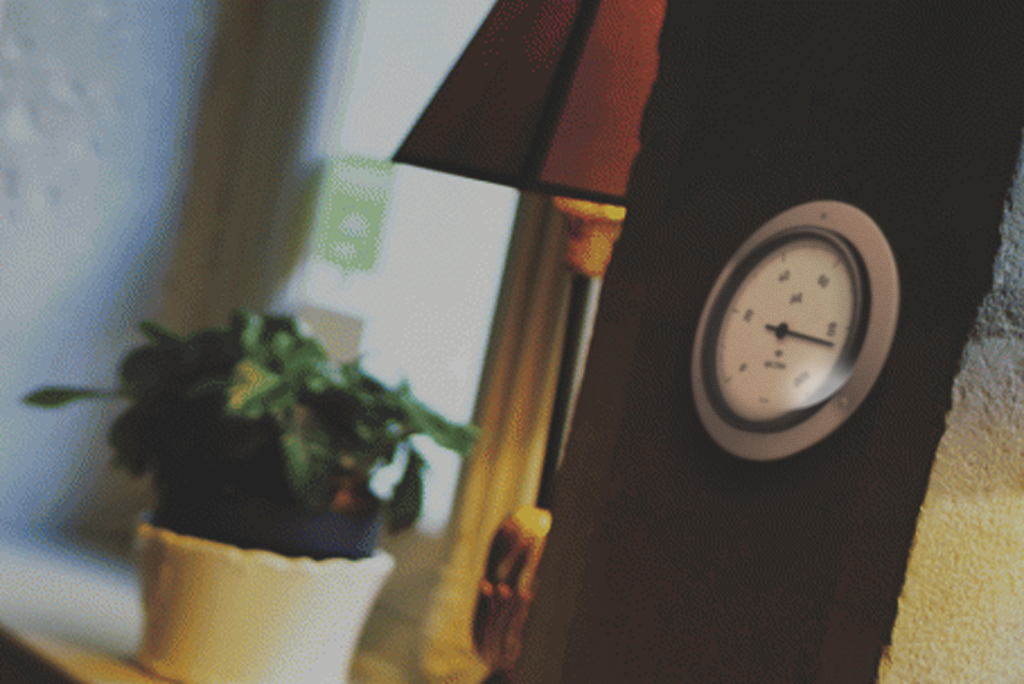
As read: 85 µA
